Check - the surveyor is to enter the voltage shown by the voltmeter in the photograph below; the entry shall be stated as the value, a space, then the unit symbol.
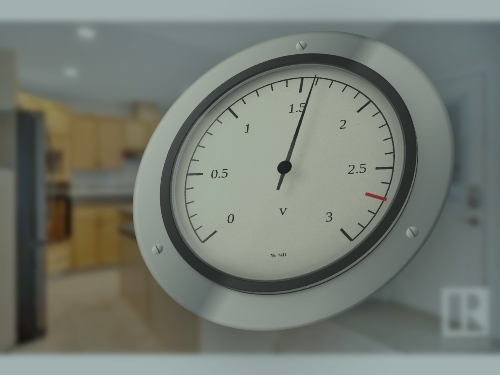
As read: 1.6 V
